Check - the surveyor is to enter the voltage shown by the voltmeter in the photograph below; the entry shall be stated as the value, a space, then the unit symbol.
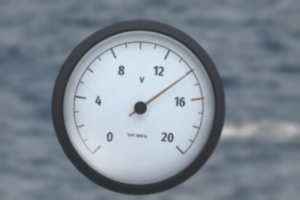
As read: 14 V
